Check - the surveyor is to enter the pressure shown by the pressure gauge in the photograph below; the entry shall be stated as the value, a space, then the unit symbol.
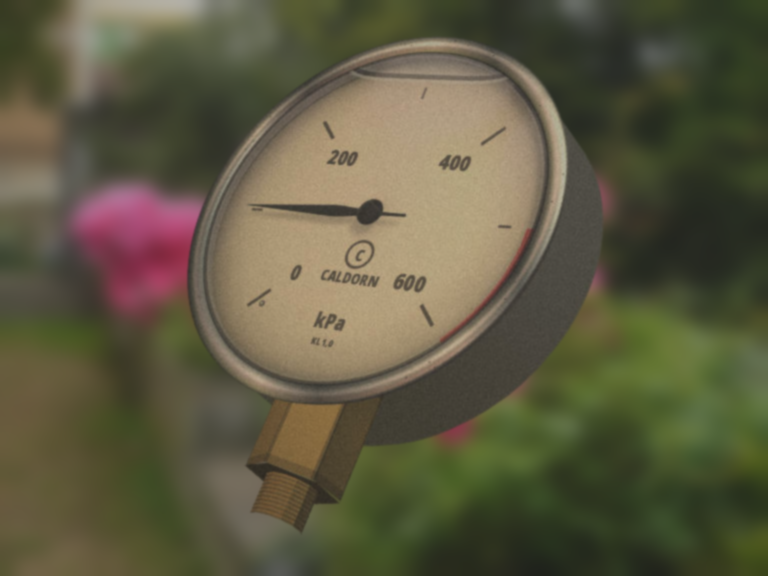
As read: 100 kPa
